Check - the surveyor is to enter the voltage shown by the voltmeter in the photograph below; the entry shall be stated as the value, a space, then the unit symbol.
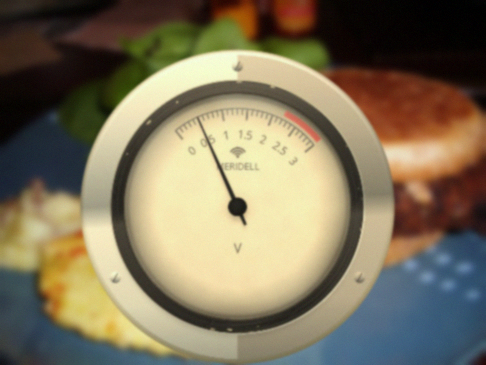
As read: 0.5 V
